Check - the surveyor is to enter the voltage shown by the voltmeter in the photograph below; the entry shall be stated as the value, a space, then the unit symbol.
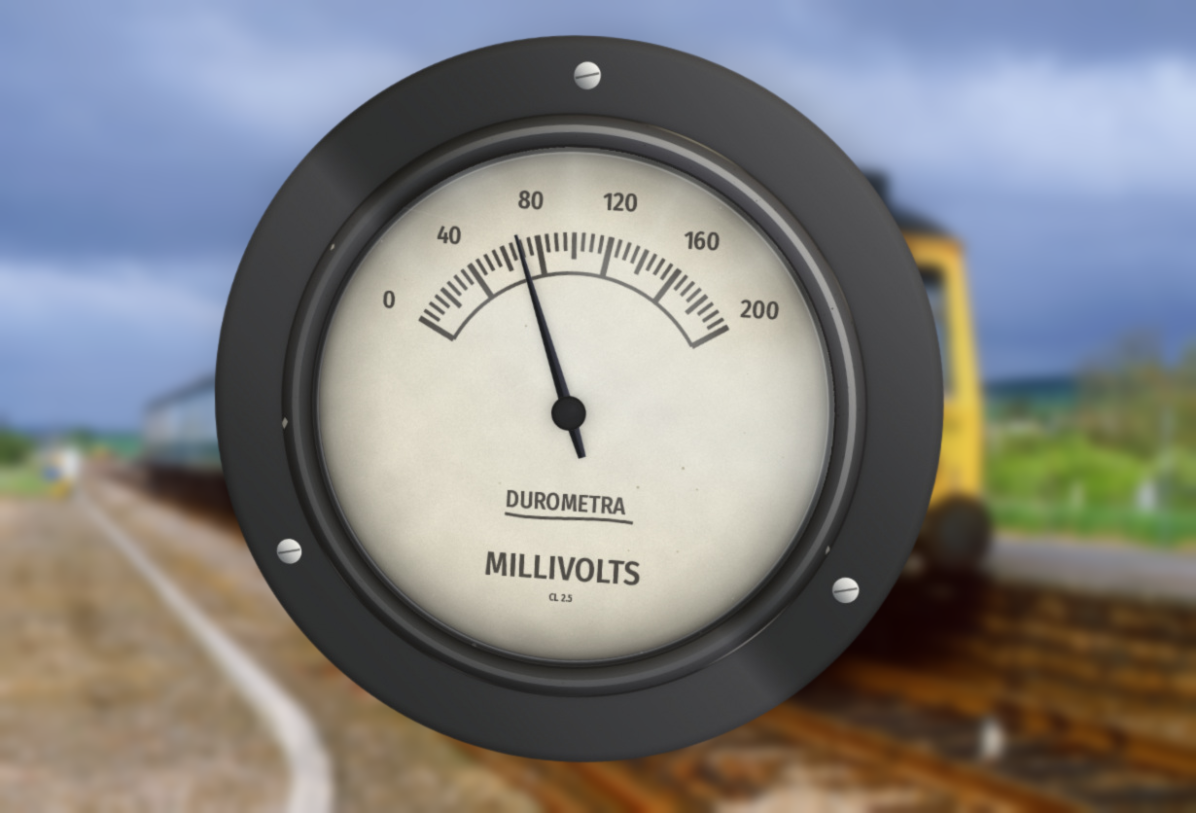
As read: 70 mV
